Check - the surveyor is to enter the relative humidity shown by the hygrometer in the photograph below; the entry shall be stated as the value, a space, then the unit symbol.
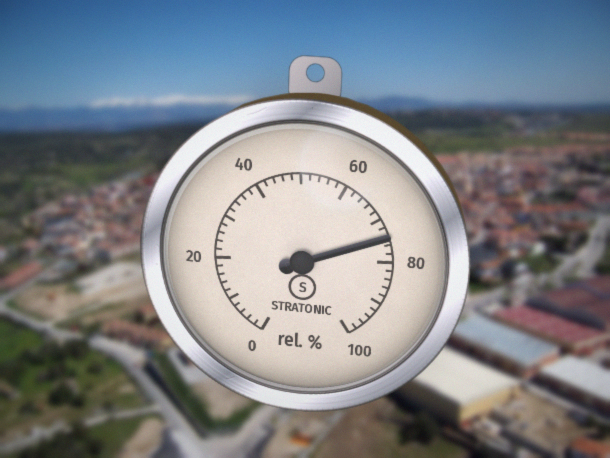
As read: 74 %
